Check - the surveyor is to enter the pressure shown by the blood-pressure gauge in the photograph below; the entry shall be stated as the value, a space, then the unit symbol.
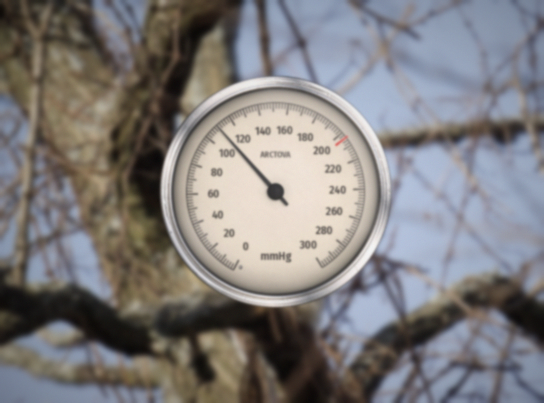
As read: 110 mmHg
